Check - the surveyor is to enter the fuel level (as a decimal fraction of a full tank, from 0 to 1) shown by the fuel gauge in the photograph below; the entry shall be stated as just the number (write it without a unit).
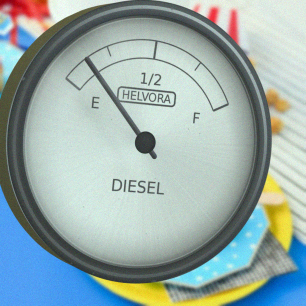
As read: 0.125
